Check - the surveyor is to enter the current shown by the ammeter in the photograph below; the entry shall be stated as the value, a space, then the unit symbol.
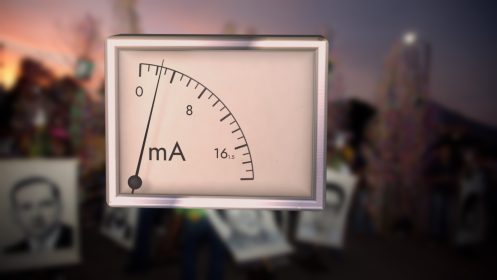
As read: 2.5 mA
